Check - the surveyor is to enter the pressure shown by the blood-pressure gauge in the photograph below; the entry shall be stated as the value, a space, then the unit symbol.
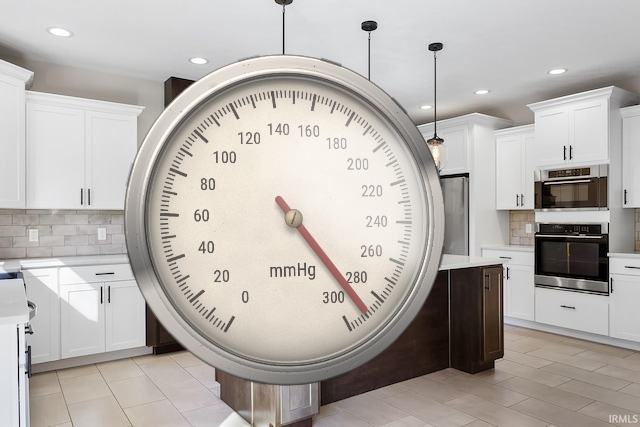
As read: 290 mmHg
